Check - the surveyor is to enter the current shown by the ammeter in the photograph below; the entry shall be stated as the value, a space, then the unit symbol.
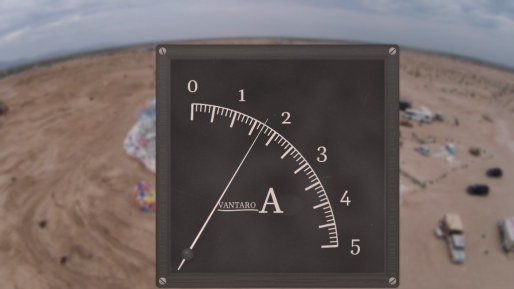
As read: 1.7 A
